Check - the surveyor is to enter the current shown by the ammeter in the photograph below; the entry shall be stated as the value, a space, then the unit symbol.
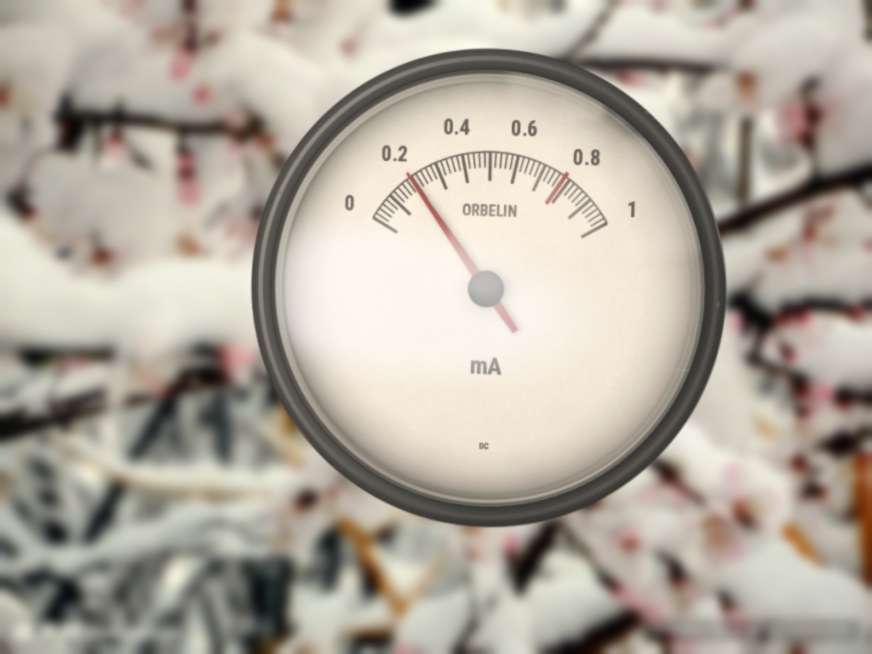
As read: 0.2 mA
